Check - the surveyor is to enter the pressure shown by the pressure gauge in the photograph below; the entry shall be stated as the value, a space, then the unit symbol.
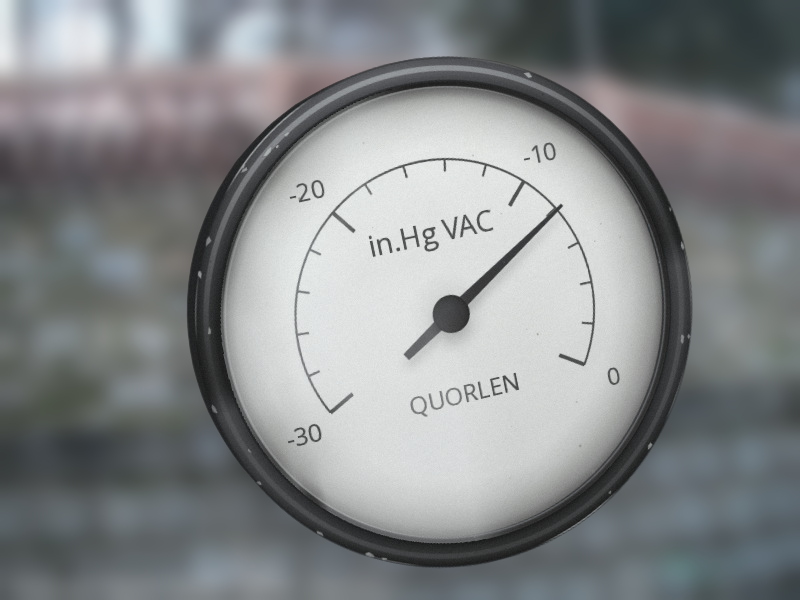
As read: -8 inHg
